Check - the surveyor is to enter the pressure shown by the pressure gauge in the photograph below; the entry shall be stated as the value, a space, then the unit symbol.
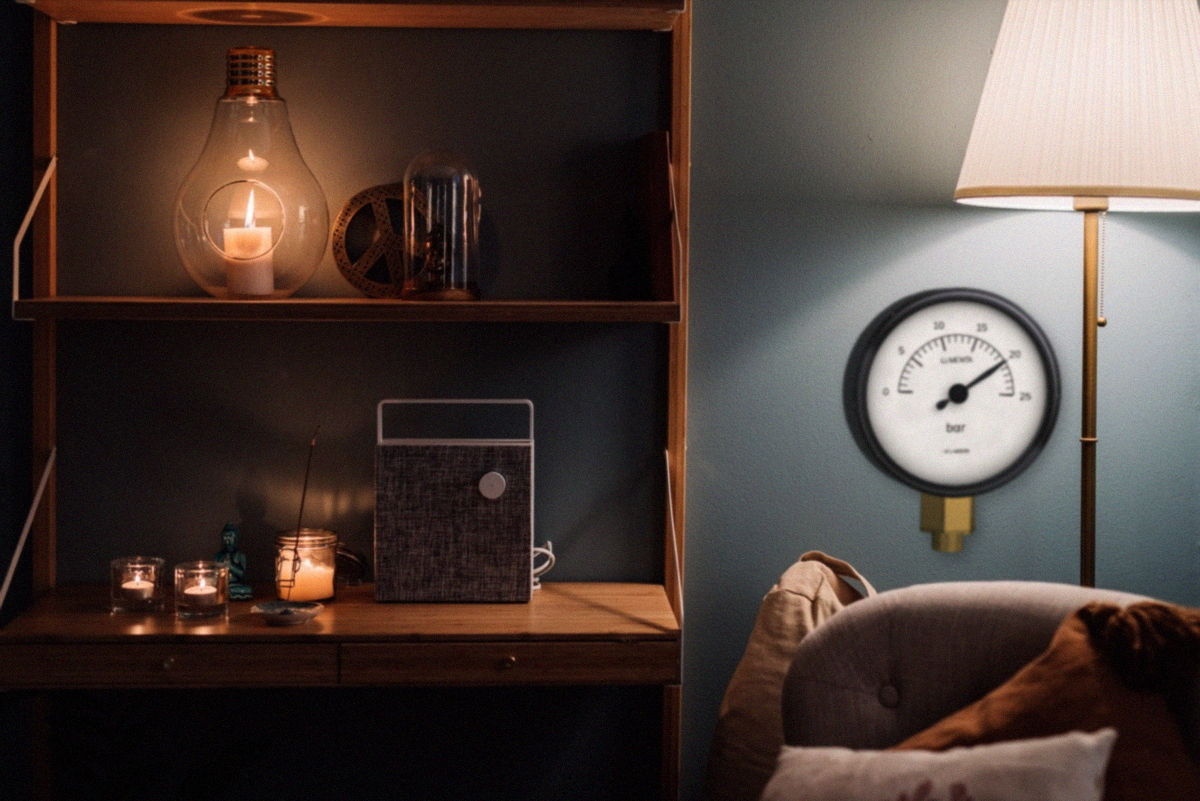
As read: 20 bar
